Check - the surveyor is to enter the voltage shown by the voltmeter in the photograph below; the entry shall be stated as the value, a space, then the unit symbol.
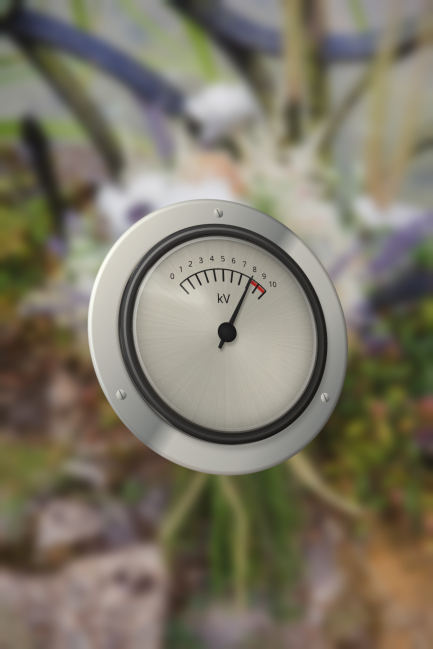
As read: 8 kV
